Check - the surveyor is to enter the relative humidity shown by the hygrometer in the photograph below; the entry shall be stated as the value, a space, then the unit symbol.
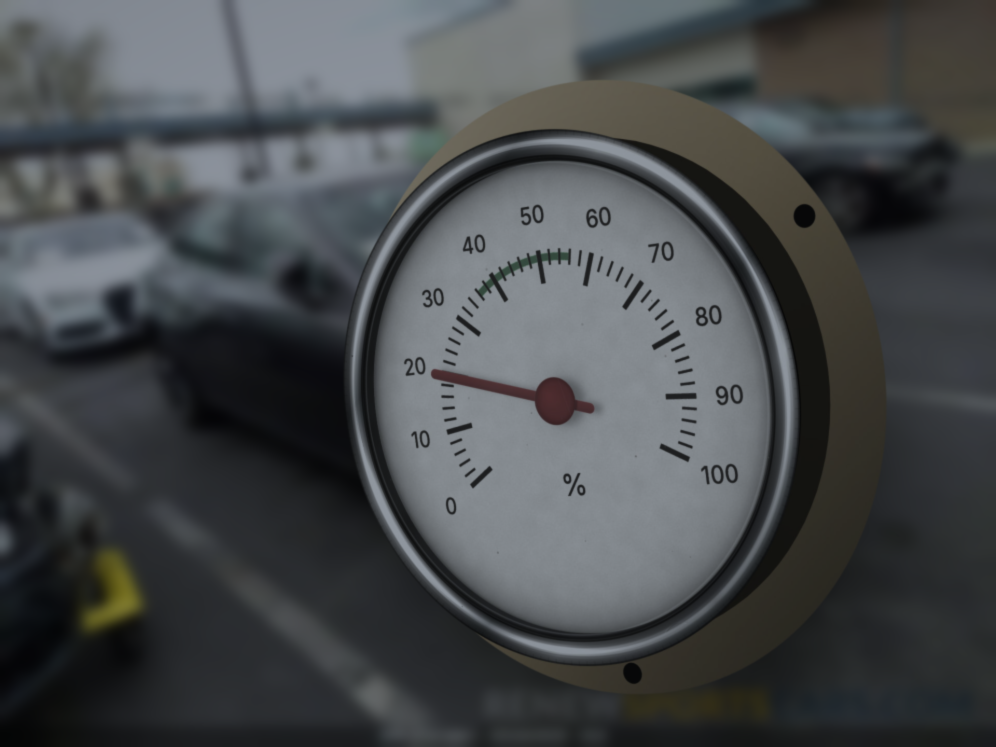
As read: 20 %
